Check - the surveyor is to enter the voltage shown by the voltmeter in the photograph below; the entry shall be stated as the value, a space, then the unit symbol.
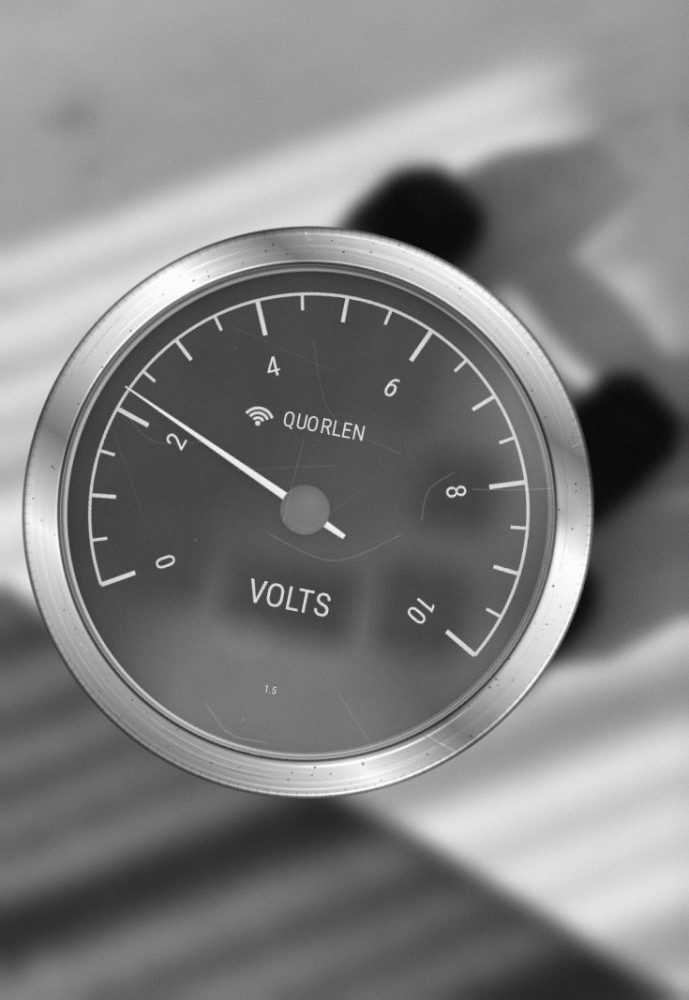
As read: 2.25 V
